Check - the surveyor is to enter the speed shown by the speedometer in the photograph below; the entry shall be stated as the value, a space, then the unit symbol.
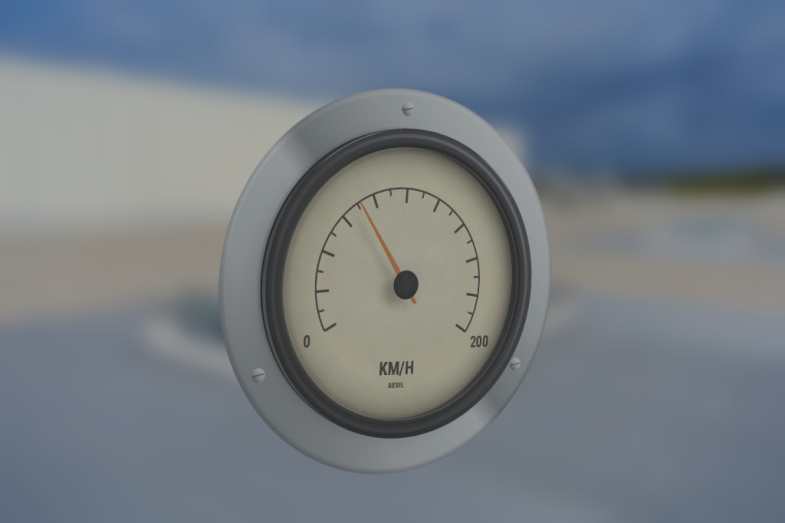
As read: 70 km/h
